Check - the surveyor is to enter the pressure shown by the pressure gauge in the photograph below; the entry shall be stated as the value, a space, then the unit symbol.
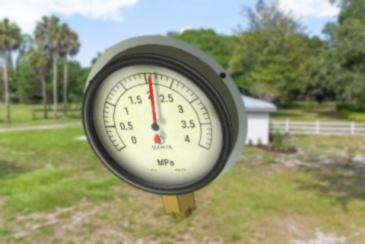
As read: 2.1 MPa
